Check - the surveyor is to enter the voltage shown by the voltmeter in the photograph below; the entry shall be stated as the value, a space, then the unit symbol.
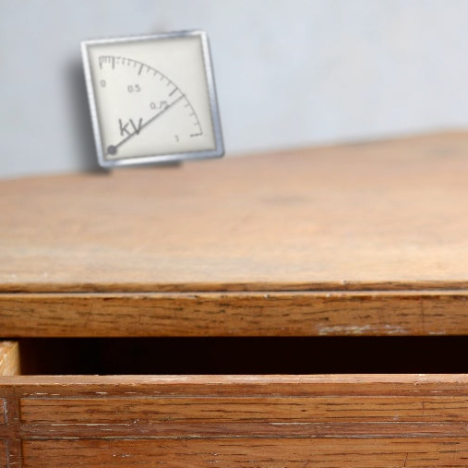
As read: 0.8 kV
